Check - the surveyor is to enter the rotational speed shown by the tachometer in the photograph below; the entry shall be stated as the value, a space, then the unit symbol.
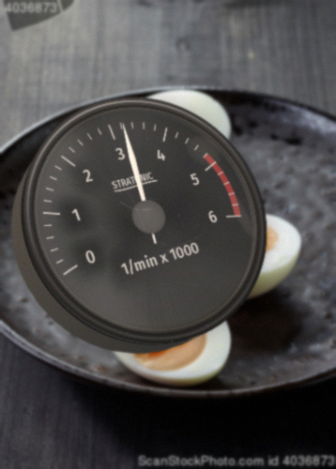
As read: 3200 rpm
